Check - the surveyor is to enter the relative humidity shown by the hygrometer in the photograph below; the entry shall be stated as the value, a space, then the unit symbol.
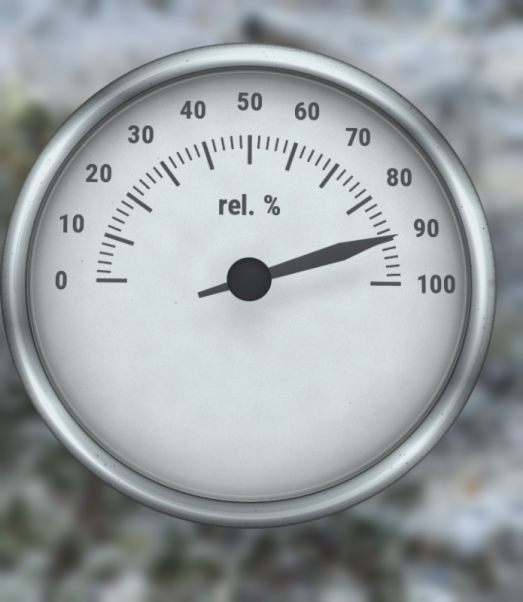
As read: 90 %
